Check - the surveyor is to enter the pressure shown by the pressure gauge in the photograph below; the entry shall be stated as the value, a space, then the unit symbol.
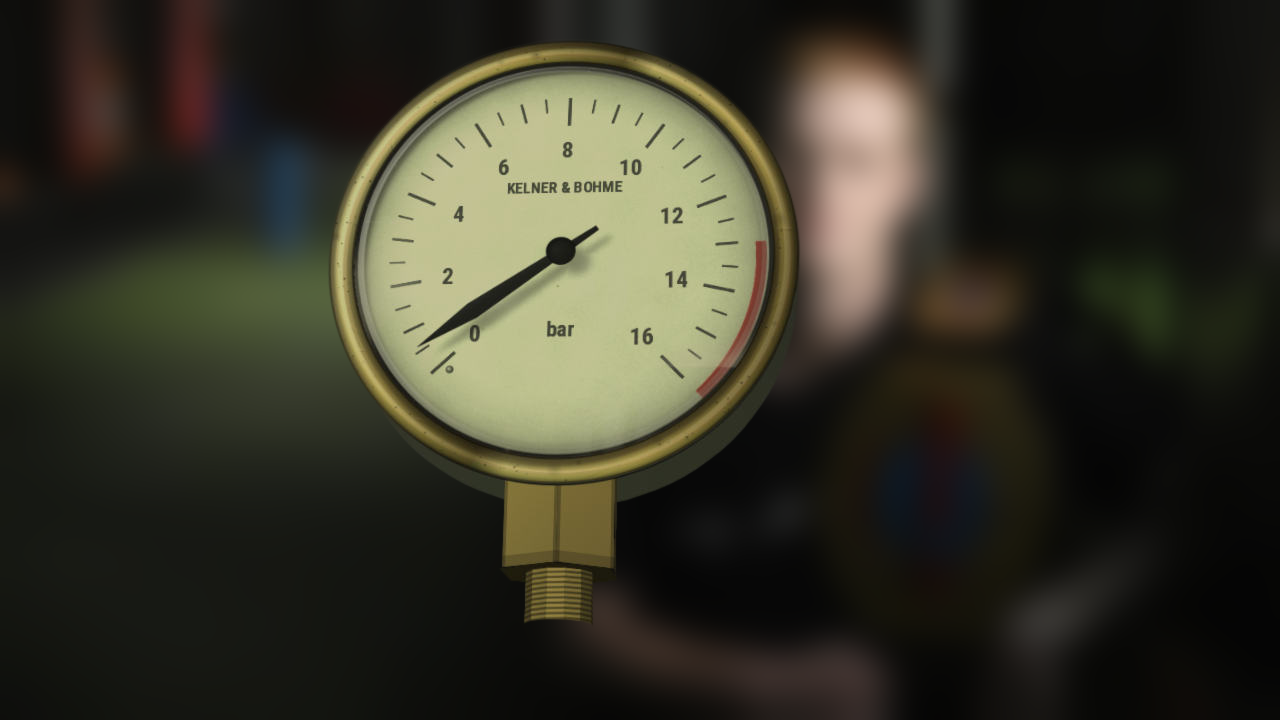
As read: 0.5 bar
